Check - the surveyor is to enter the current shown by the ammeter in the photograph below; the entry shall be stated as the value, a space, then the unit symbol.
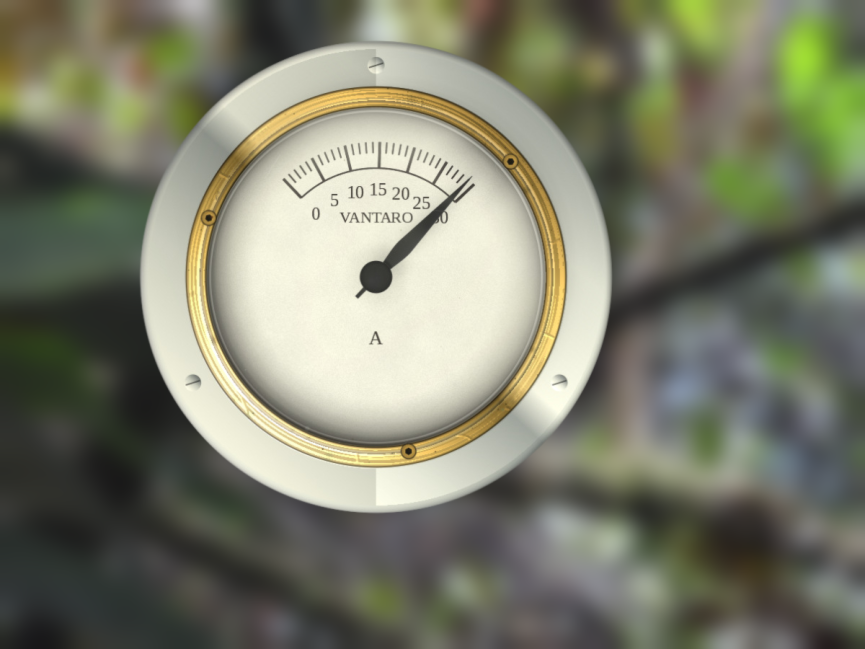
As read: 29 A
